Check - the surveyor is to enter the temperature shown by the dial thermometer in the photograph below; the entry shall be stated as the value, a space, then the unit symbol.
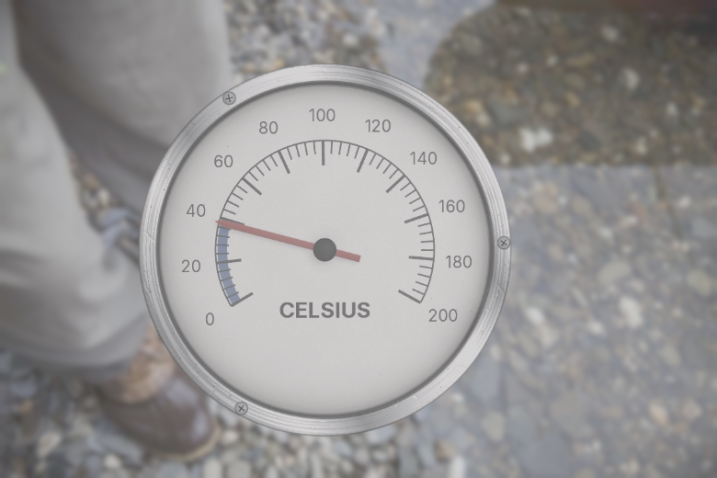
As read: 38 °C
